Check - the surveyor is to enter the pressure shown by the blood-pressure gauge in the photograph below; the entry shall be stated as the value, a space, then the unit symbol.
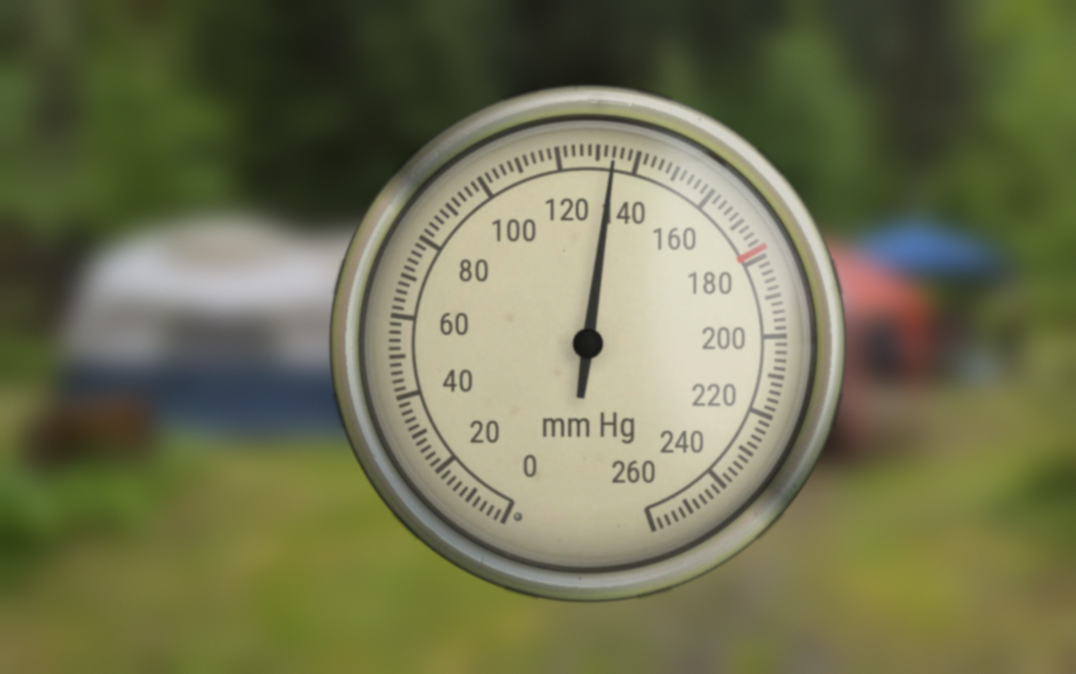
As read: 134 mmHg
